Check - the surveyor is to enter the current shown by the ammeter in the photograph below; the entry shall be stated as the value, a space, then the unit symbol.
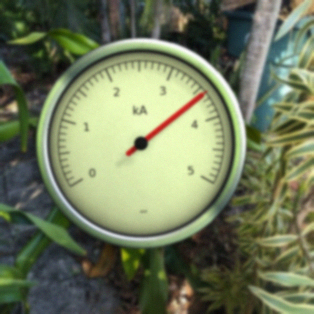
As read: 3.6 kA
